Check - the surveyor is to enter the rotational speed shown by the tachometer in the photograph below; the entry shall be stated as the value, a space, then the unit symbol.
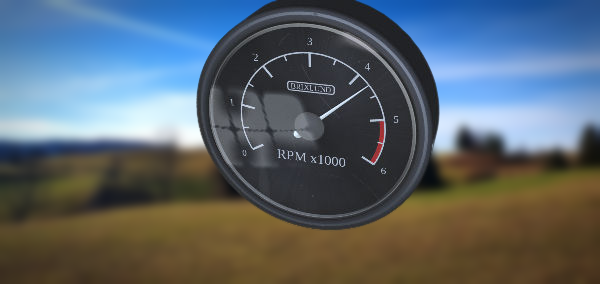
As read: 4250 rpm
